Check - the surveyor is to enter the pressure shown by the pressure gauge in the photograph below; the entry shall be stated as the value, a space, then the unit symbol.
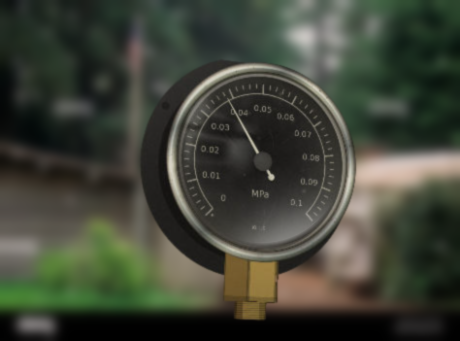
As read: 0.038 MPa
